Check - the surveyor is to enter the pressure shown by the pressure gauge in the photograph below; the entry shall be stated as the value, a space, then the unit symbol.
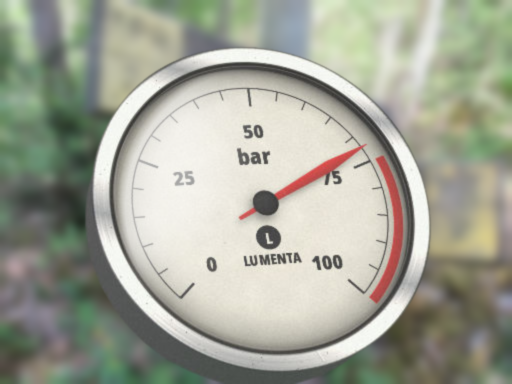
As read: 72.5 bar
